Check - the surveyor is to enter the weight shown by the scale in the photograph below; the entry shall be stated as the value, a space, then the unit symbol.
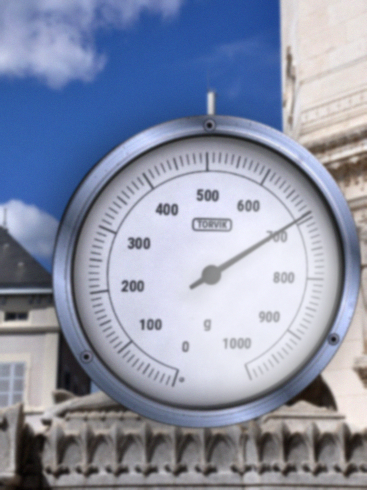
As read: 690 g
